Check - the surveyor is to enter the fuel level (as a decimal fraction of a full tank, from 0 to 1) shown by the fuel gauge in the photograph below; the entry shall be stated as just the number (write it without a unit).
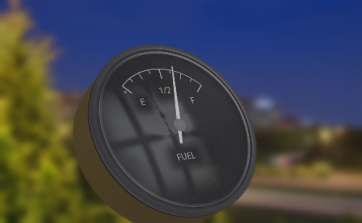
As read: 0.625
